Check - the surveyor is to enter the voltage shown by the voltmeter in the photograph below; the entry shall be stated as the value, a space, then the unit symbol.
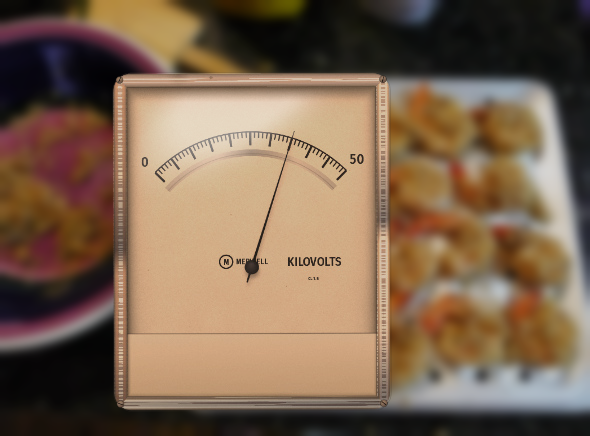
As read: 35 kV
